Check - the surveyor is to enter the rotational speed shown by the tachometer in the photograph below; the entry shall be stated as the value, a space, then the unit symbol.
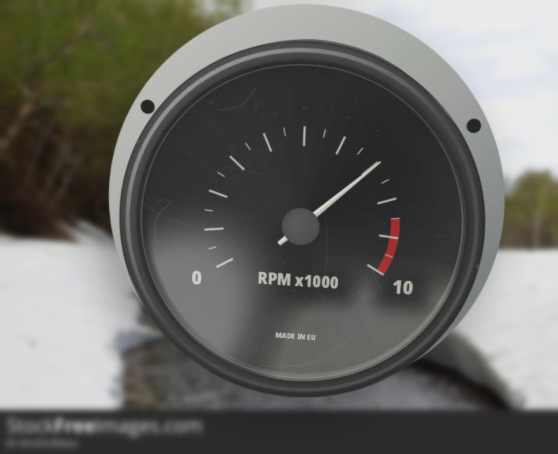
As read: 7000 rpm
